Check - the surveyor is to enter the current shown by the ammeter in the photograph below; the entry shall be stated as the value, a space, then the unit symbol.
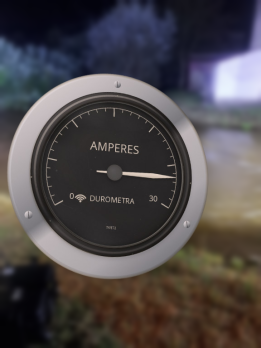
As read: 26.5 A
